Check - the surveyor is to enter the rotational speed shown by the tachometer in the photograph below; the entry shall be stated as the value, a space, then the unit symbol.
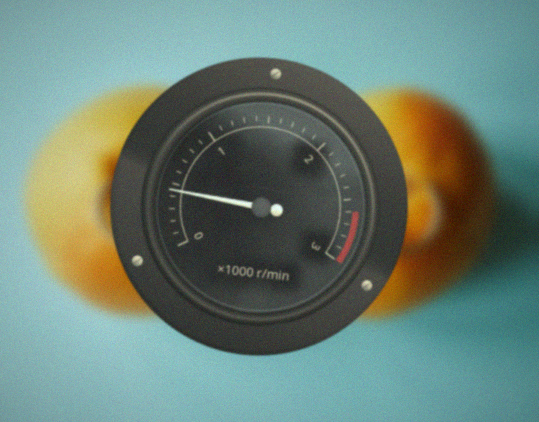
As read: 450 rpm
